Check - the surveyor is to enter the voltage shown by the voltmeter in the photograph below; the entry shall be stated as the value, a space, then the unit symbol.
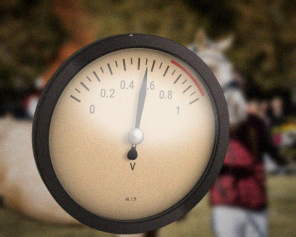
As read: 0.55 V
